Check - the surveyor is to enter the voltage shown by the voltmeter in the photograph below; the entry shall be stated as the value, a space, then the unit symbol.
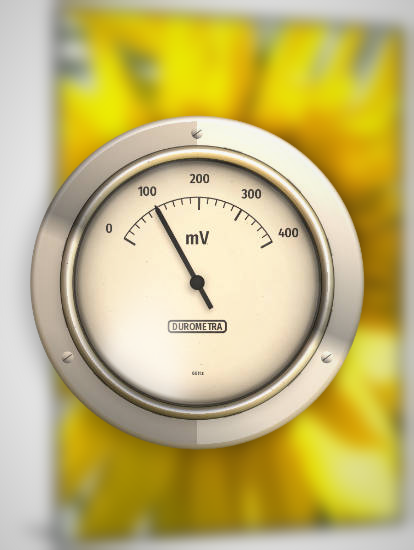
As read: 100 mV
